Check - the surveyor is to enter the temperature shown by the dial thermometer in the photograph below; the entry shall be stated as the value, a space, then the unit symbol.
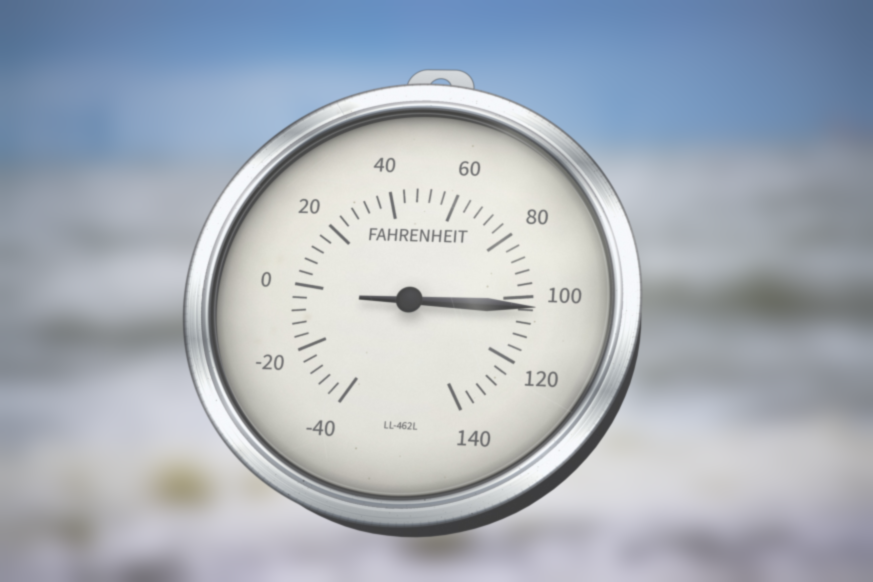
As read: 104 °F
